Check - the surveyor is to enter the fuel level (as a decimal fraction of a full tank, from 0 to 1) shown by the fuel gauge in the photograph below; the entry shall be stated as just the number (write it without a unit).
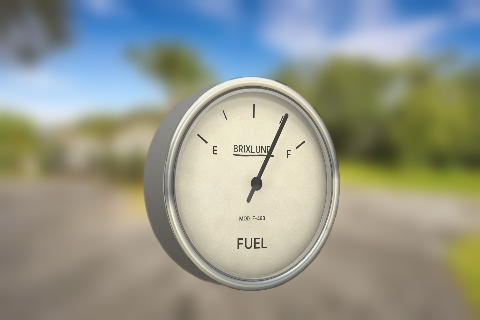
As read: 0.75
